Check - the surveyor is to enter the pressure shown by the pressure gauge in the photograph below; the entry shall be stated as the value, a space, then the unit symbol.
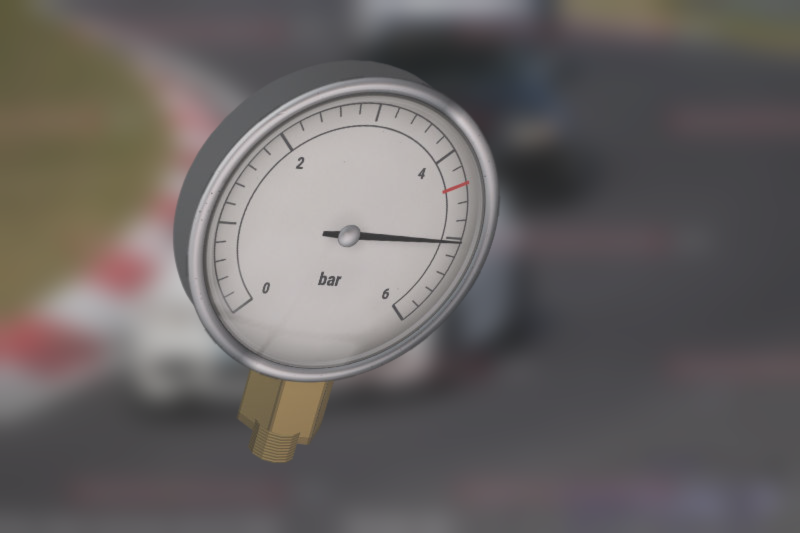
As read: 5 bar
